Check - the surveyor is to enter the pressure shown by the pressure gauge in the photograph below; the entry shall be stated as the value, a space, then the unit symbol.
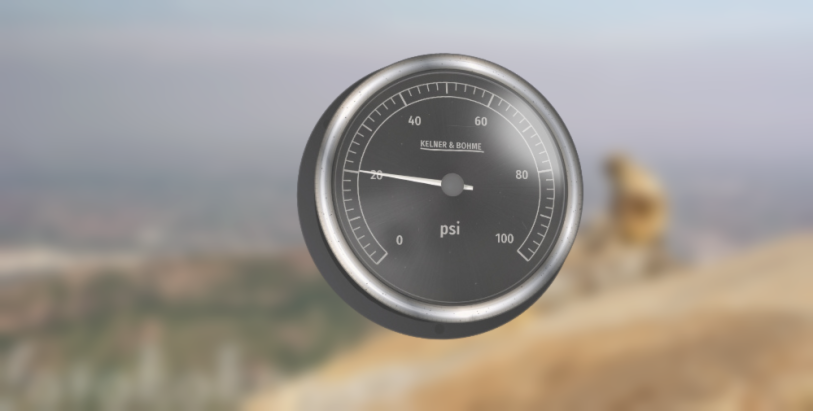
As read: 20 psi
